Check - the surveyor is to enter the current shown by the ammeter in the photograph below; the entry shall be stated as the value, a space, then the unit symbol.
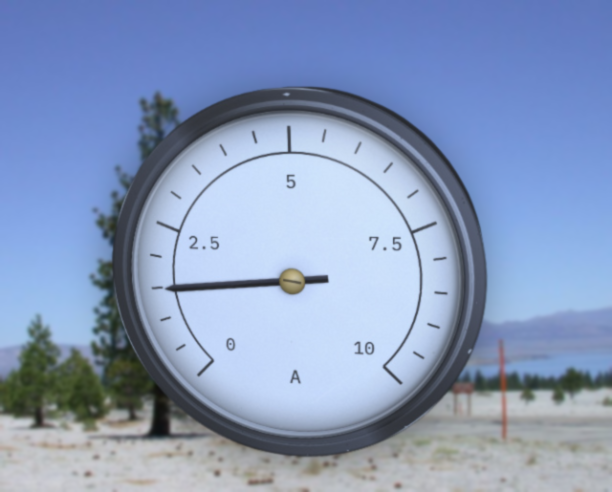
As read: 1.5 A
